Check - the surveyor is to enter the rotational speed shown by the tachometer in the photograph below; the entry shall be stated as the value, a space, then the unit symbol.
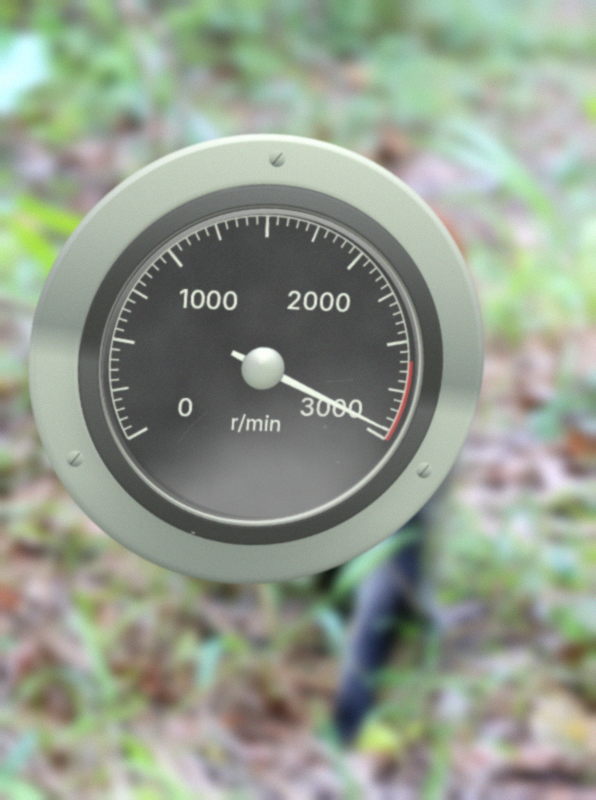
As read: 2950 rpm
